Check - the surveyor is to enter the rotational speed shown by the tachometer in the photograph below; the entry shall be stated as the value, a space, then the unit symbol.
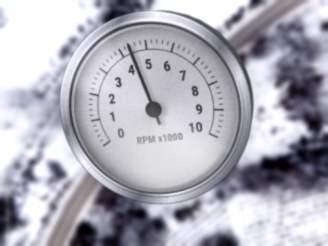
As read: 4400 rpm
